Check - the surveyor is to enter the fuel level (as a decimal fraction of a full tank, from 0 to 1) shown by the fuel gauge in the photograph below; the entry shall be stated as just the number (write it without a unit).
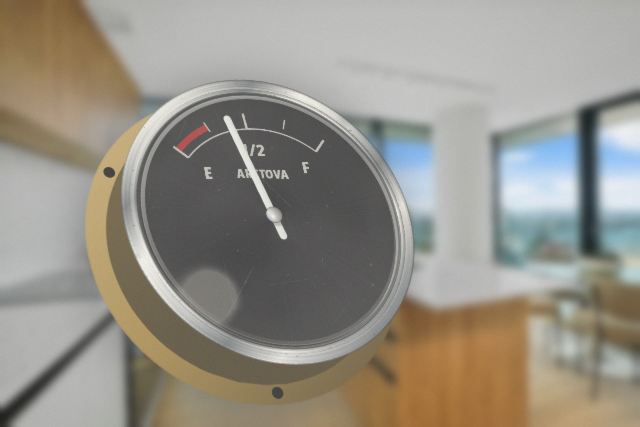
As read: 0.375
